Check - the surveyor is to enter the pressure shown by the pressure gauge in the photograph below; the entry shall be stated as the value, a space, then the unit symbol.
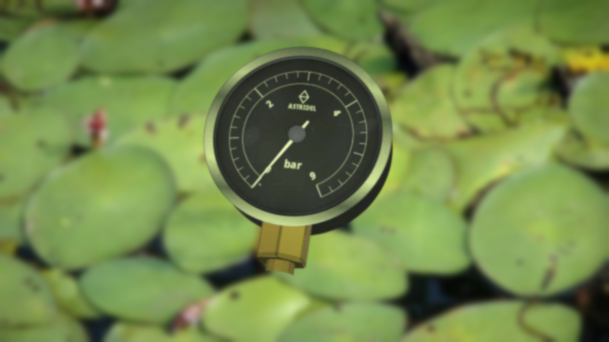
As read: 0 bar
